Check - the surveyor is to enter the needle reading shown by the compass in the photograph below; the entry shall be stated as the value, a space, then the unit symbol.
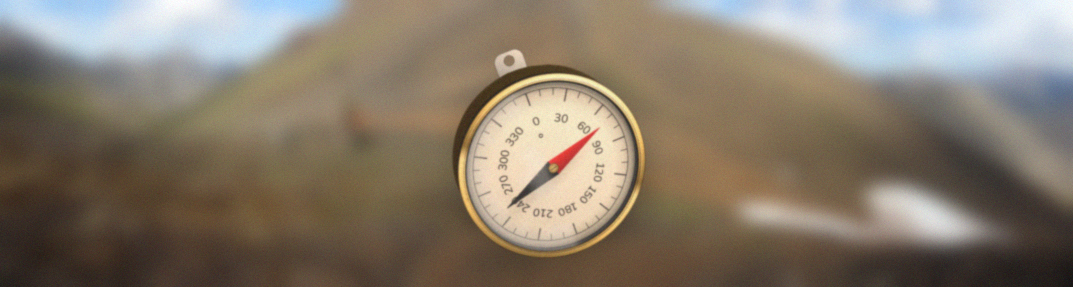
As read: 70 °
